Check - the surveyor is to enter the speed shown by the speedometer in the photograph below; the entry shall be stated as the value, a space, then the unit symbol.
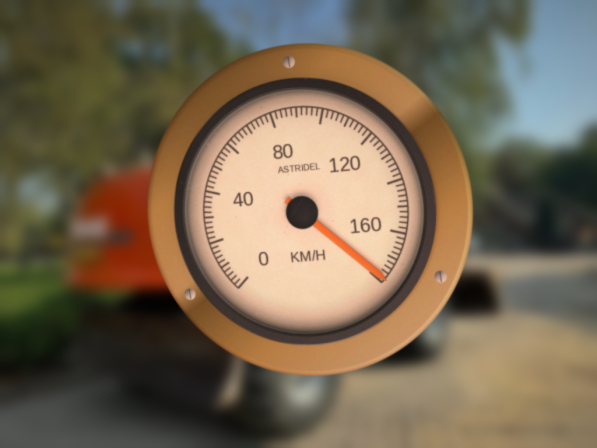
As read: 178 km/h
